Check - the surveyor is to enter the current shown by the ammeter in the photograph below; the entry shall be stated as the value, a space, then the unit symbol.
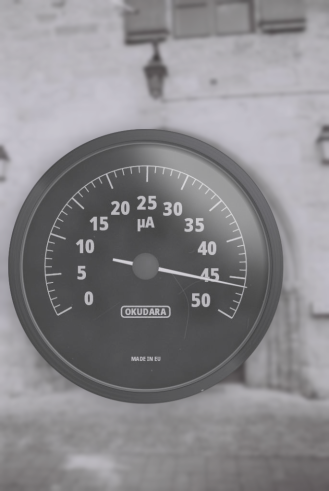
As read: 46 µA
